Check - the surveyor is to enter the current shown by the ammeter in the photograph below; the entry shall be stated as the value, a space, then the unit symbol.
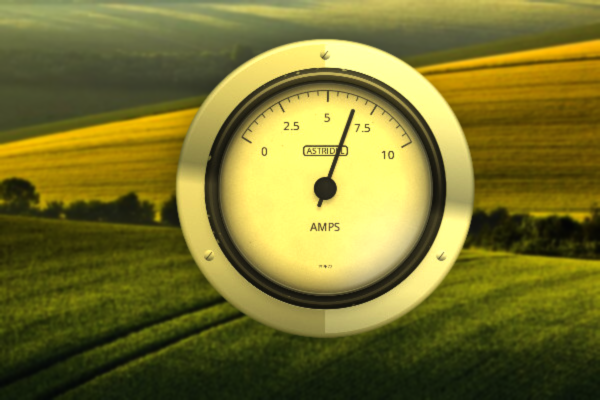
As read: 6.5 A
